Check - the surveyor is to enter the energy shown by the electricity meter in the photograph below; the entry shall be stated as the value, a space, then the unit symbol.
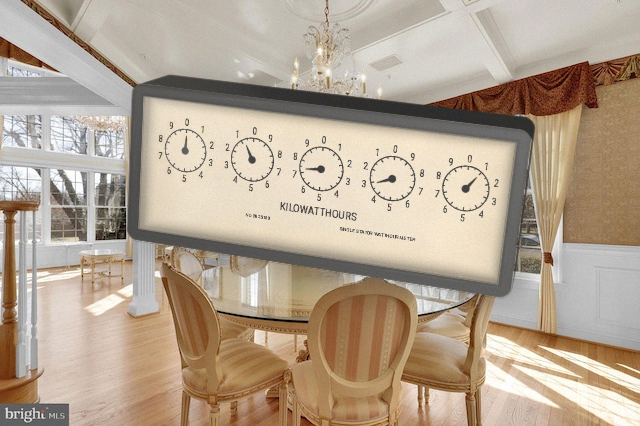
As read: 731 kWh
